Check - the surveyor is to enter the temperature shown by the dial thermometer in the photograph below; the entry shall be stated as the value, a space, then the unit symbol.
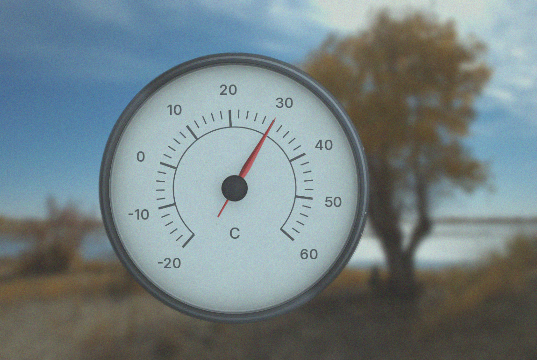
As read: 30 °C
